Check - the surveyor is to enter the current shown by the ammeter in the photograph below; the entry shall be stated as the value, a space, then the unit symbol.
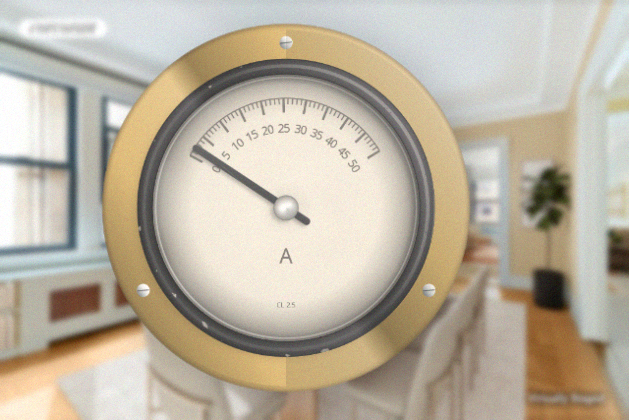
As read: 2 A
